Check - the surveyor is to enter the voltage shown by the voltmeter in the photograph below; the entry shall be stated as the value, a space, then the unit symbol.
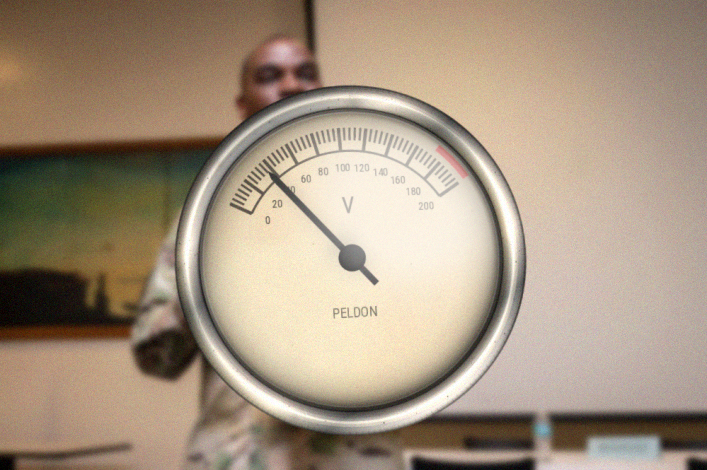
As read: 36 V
